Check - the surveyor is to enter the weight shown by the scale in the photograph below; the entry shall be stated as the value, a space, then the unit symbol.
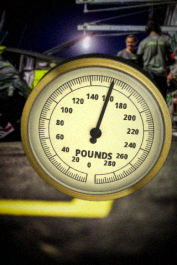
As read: 160 lb
